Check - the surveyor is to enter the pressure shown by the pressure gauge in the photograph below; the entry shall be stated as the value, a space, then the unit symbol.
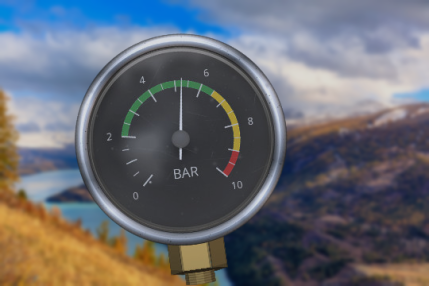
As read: 5.25 bar
